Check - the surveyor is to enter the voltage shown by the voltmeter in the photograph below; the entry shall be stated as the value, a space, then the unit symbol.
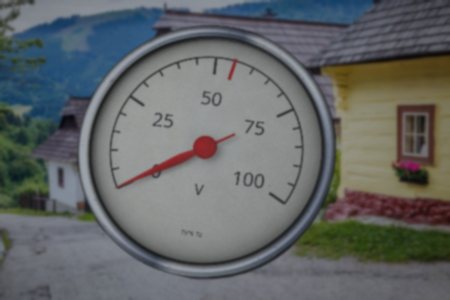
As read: 0 V
